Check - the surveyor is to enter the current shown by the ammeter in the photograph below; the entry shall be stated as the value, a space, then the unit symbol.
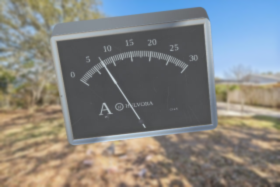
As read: 7.5 A
